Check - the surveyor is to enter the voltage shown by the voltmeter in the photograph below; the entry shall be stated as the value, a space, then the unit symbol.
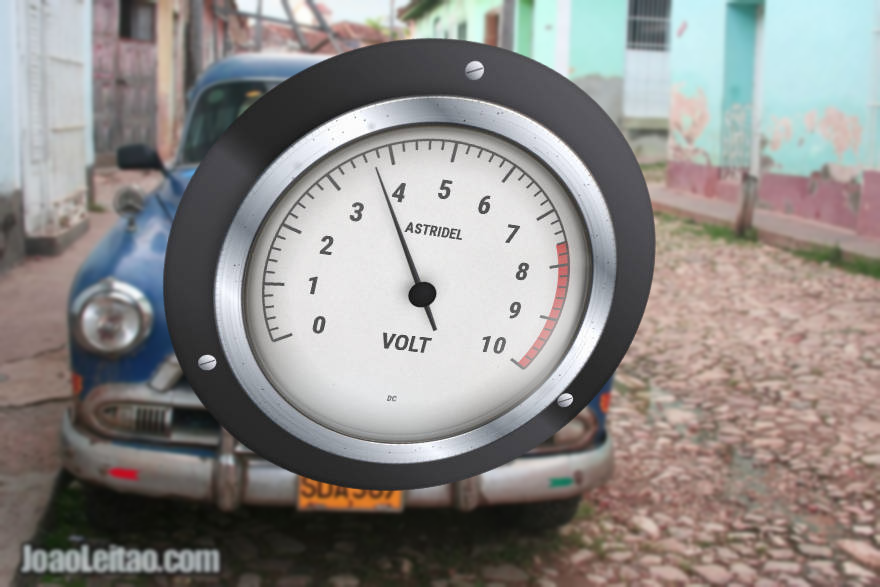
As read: 3.7 V
